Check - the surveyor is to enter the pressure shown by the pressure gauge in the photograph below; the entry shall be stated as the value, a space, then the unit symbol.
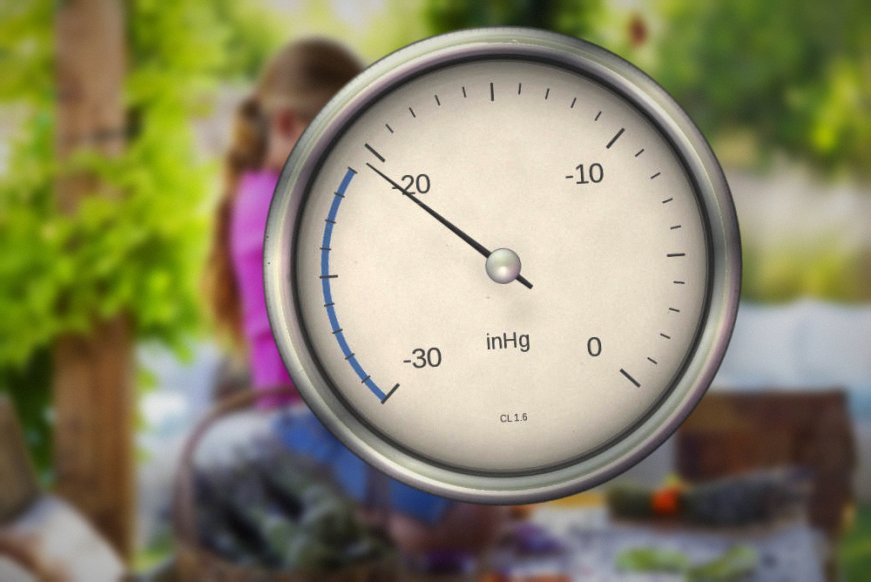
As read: -20.5 inHg
